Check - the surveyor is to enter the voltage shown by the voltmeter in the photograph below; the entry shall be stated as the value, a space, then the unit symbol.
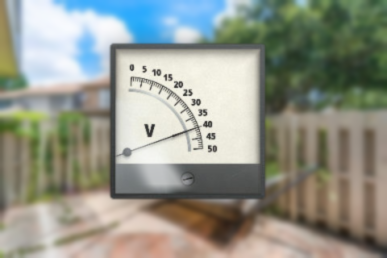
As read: 40 V
